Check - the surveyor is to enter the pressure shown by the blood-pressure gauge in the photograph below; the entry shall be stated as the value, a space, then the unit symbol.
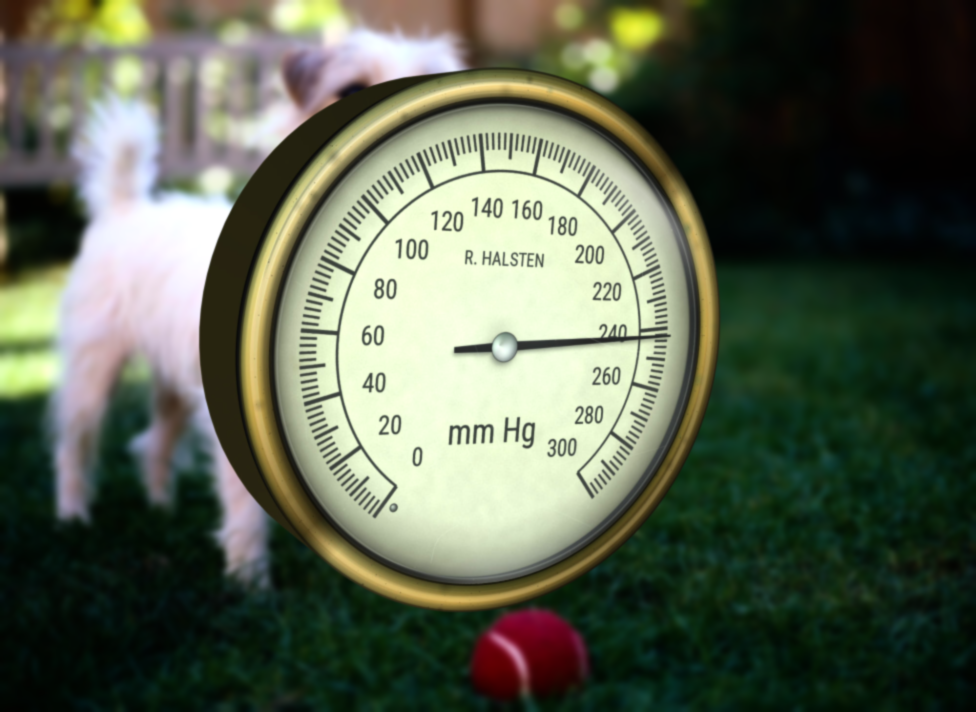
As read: 242 mmHg
